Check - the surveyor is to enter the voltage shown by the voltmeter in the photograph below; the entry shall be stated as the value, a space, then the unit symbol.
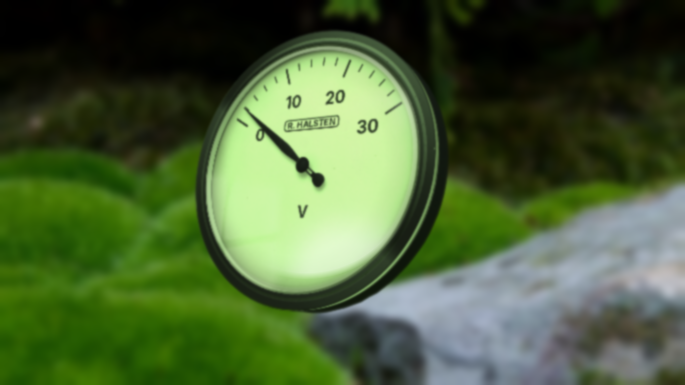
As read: 2 V
